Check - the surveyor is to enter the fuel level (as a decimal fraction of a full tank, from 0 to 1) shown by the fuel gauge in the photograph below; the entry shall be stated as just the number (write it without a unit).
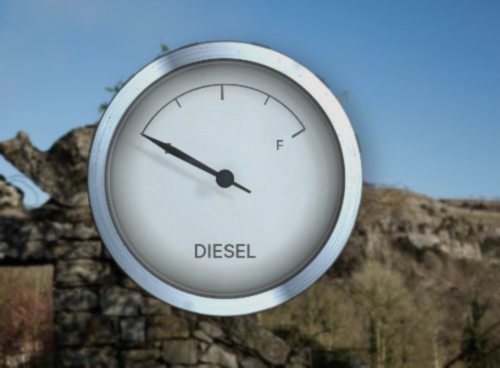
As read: 0
